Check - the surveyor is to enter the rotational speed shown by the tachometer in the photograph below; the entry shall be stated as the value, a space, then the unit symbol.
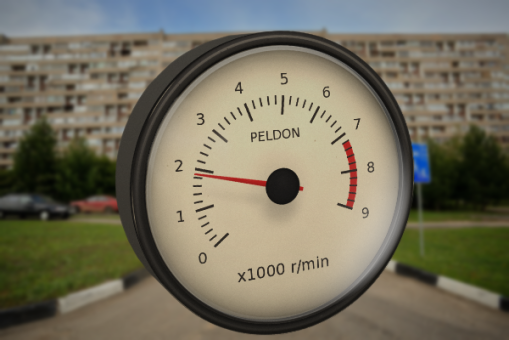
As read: 1900 rpm
